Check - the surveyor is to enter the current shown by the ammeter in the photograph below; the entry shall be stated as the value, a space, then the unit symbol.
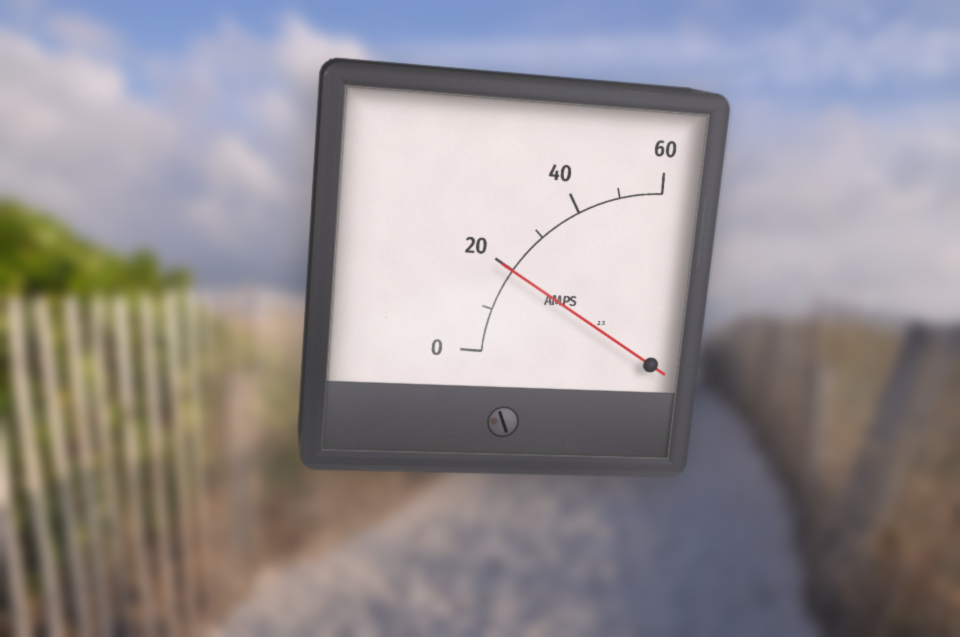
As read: 20 A
